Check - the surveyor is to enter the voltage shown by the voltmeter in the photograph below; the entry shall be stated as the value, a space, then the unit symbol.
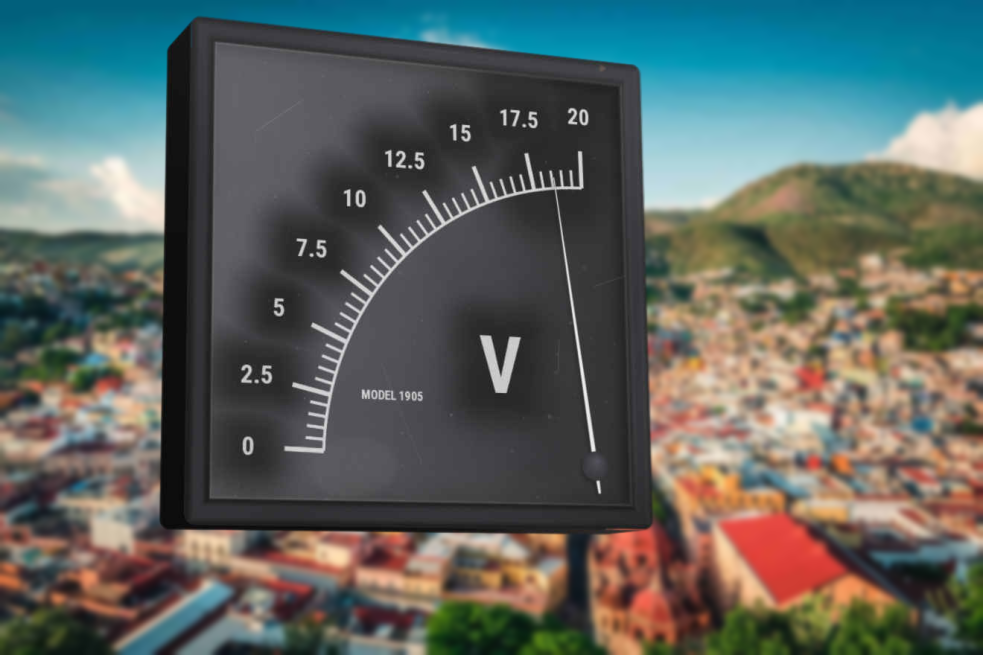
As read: 18.5 V
